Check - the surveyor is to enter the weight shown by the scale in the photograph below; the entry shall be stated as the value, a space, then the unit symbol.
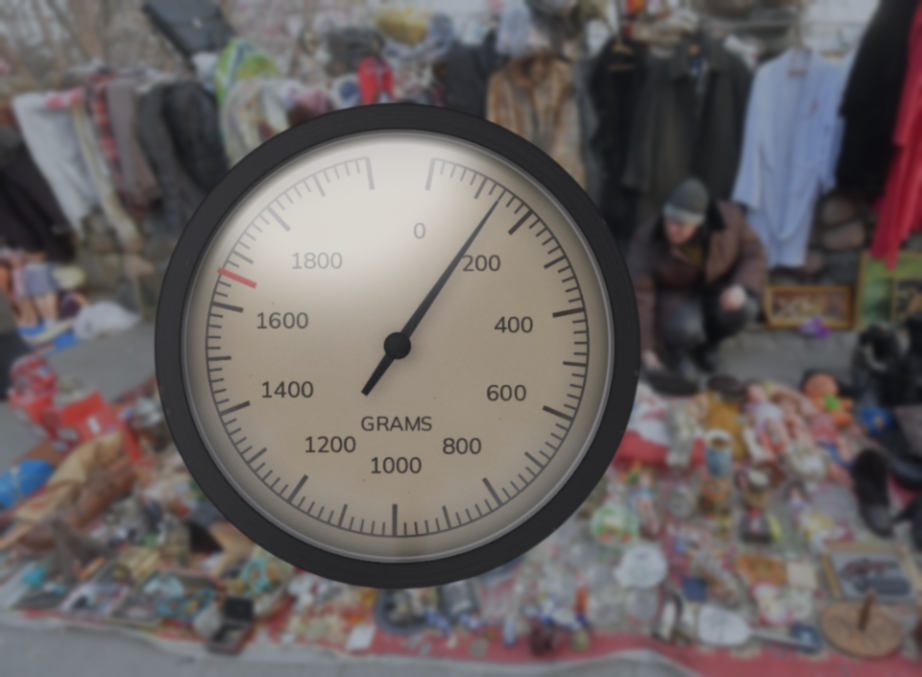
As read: 140 g
